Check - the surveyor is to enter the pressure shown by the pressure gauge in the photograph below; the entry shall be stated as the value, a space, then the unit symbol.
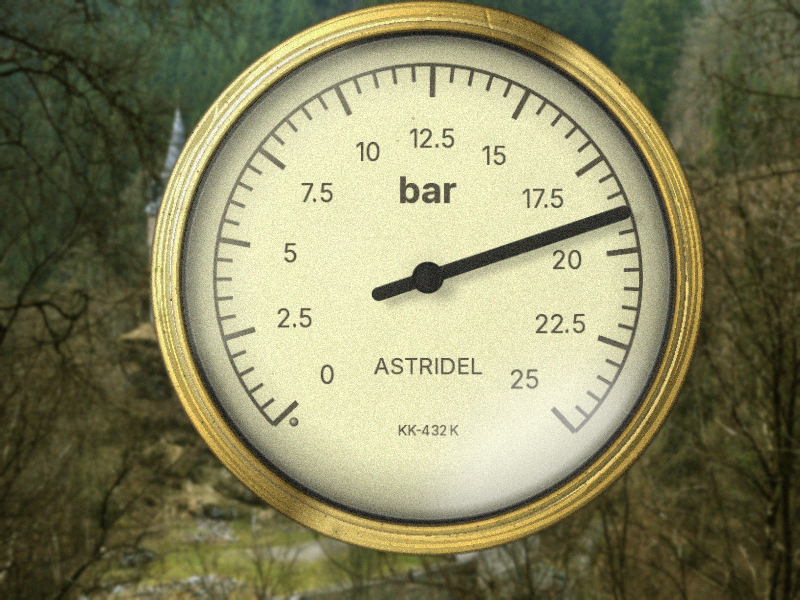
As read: 19 bar
